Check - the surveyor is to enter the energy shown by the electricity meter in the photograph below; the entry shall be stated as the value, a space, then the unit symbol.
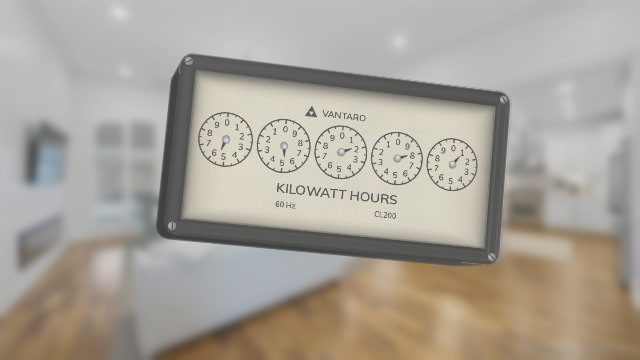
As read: 55181 kWh
